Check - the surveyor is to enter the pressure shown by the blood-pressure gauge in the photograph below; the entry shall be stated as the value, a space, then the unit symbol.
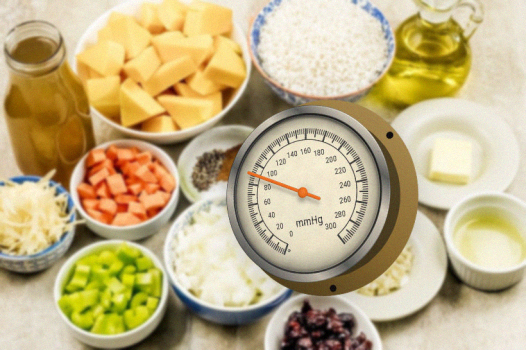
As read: 90 mmHg
